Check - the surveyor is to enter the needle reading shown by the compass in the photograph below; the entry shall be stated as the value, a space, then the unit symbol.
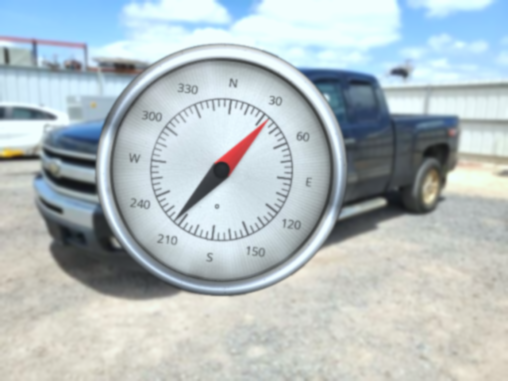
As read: 35 °
